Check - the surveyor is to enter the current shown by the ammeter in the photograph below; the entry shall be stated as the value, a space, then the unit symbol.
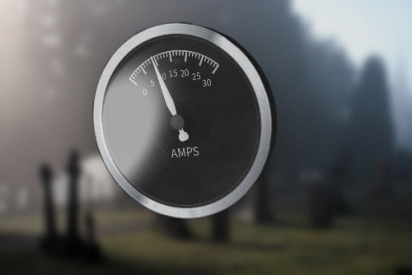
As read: 10 A
